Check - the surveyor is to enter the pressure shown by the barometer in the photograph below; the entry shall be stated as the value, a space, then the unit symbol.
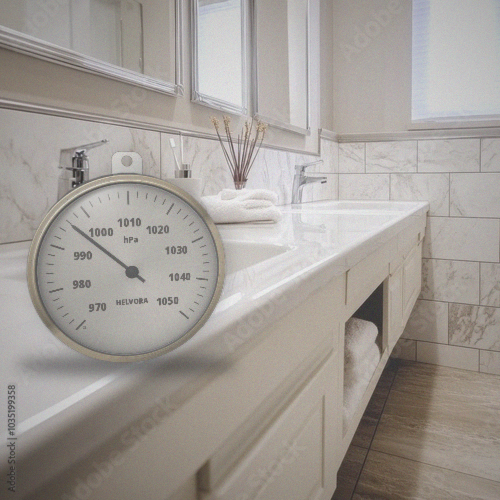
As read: 996 hPa
